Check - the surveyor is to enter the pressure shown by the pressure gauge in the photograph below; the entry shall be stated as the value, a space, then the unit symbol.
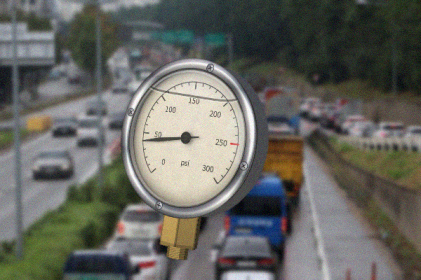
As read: 40 psi
